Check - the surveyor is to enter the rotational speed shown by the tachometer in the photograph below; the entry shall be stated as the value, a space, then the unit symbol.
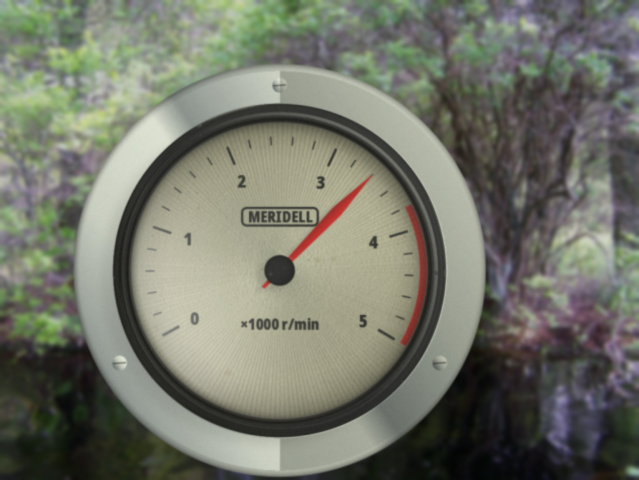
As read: 3400 rpm
